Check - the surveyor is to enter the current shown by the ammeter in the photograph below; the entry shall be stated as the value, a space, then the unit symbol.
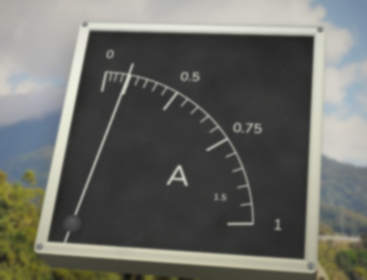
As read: 0.25 A
